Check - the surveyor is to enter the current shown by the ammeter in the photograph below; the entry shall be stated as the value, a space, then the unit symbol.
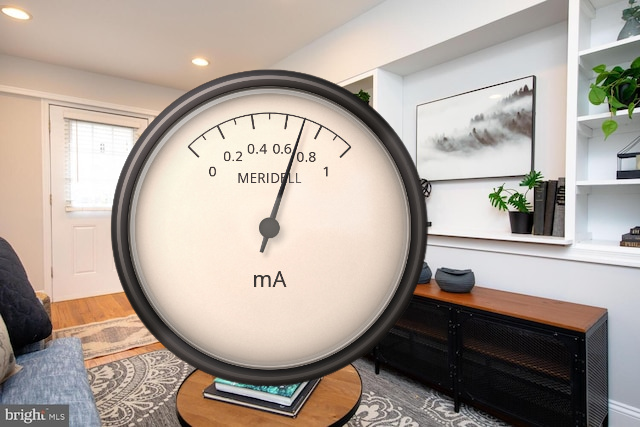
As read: 0.7 mA
